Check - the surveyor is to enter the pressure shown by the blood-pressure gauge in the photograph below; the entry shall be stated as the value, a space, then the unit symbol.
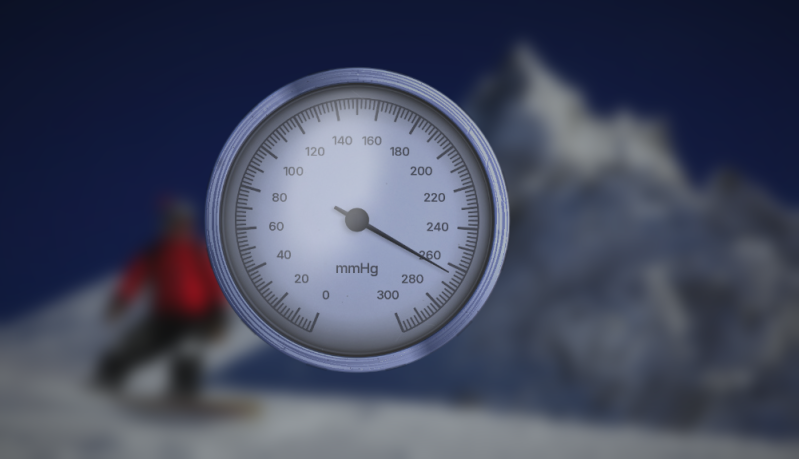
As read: 264 mmHg
